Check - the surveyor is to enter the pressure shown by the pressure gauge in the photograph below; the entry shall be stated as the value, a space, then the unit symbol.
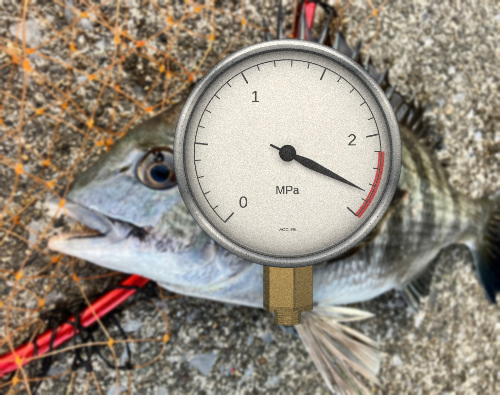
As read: 2.35 MPa
